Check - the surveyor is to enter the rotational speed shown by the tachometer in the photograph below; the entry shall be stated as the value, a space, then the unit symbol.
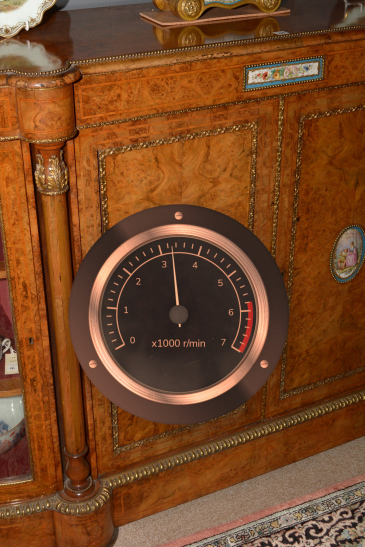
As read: 3300 rpm
